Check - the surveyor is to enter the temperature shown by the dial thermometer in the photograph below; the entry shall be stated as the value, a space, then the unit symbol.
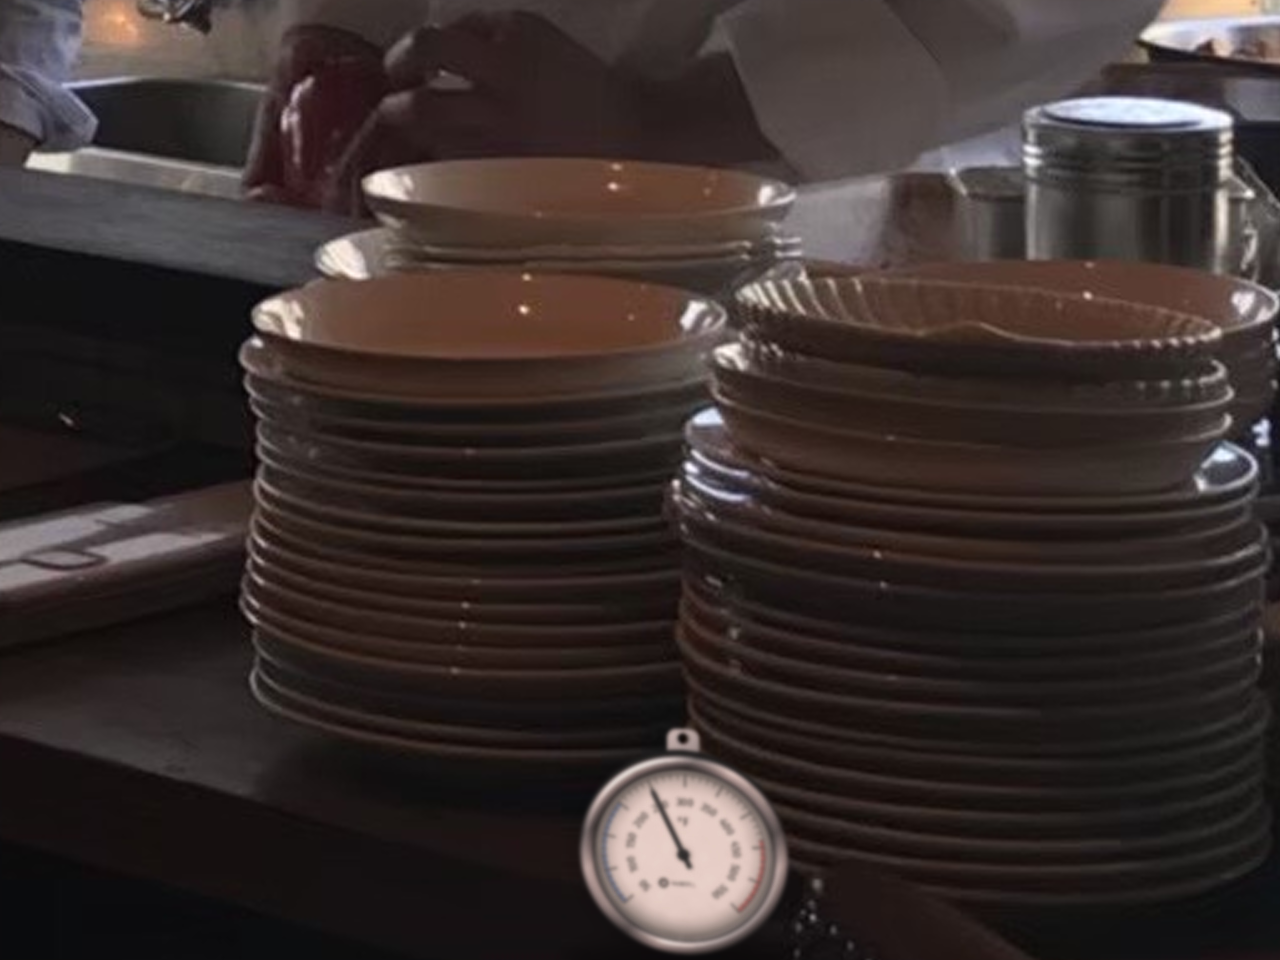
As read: 250 °F
